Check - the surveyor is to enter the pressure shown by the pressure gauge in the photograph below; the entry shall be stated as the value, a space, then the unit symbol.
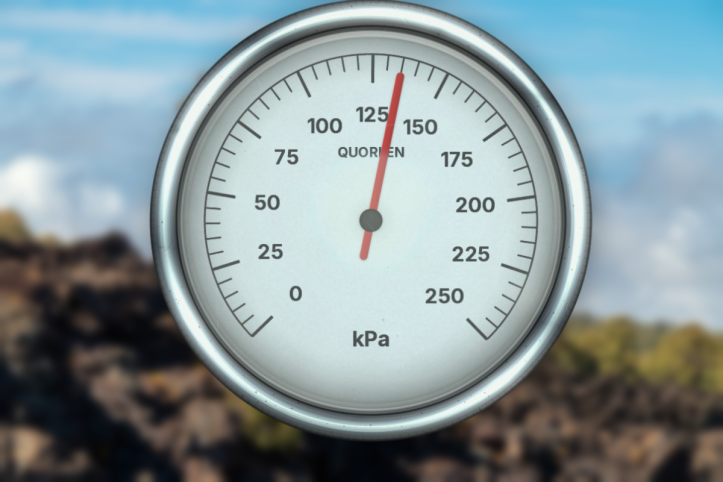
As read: 135 kPa
